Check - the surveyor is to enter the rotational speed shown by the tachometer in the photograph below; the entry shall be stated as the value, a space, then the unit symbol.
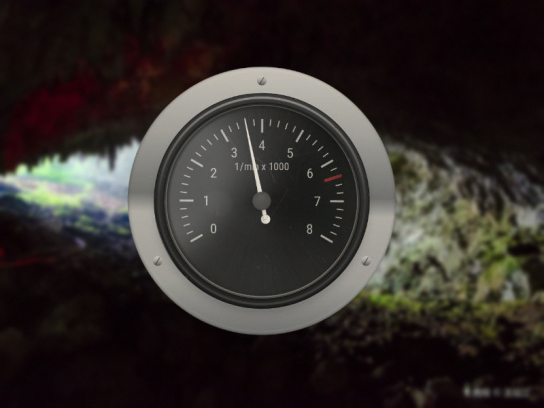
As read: 3600 rpm
